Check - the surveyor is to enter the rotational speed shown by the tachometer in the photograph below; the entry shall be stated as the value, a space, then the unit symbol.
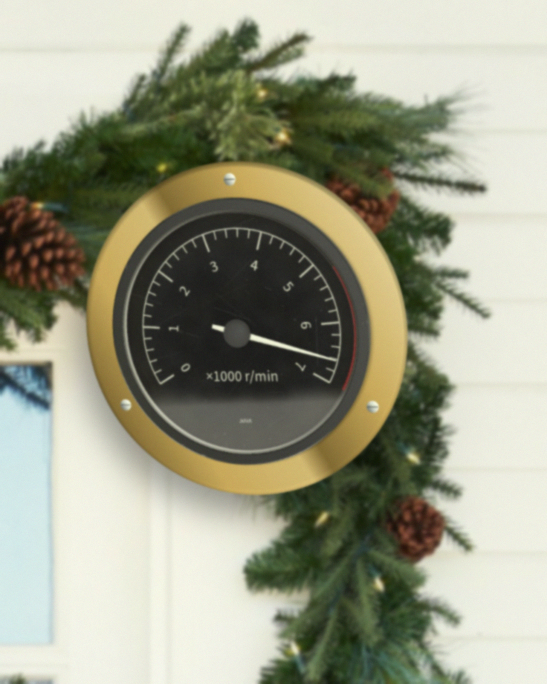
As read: 6600 rpm
